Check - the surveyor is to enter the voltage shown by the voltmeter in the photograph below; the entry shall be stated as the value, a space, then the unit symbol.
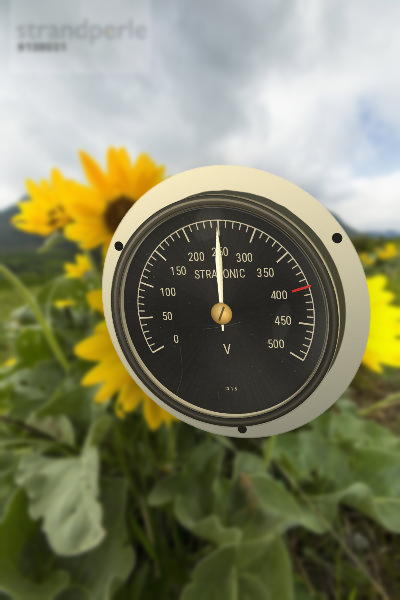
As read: 250 V
